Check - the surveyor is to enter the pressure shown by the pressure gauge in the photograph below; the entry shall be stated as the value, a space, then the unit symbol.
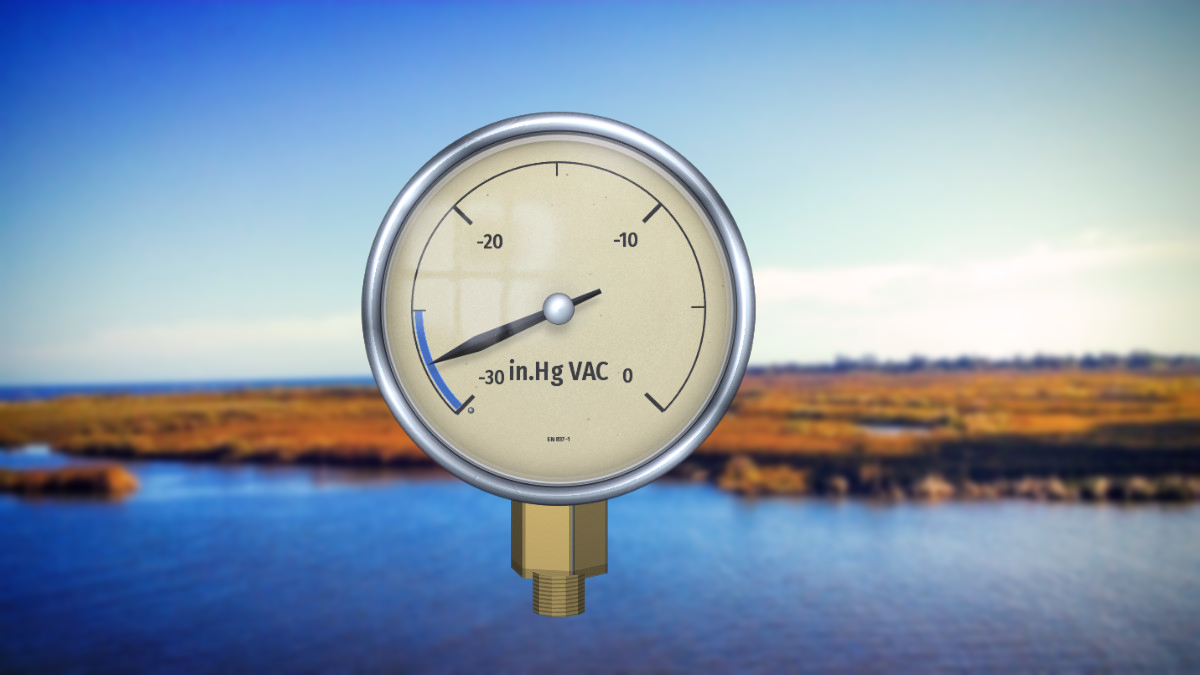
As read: -27.5 inHg
